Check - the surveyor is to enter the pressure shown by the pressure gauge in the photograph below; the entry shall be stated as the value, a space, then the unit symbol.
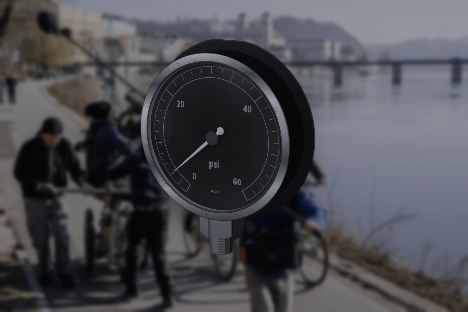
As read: 4 psi
